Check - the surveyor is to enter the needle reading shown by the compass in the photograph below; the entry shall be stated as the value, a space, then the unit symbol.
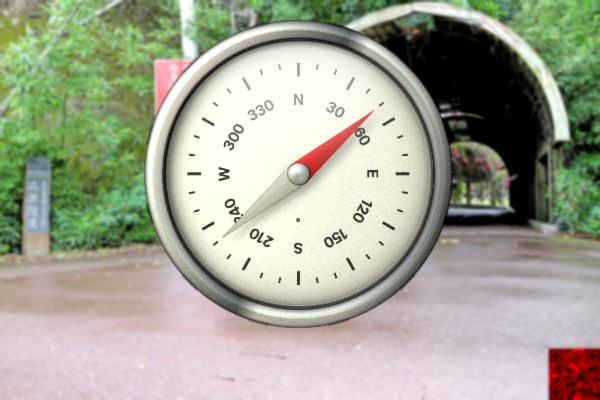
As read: 50 °
